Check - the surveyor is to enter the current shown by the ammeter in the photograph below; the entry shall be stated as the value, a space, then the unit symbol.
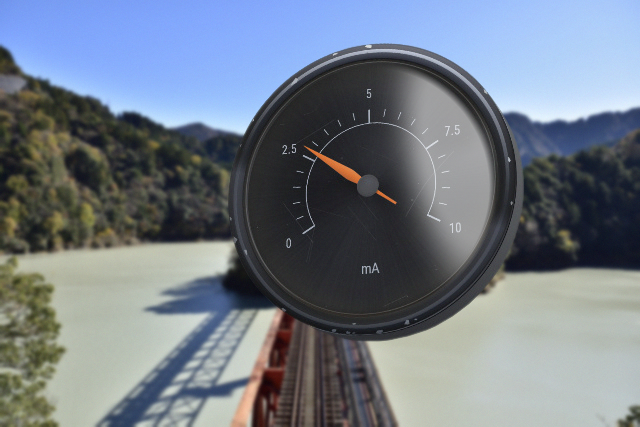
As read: 2.75 mA
